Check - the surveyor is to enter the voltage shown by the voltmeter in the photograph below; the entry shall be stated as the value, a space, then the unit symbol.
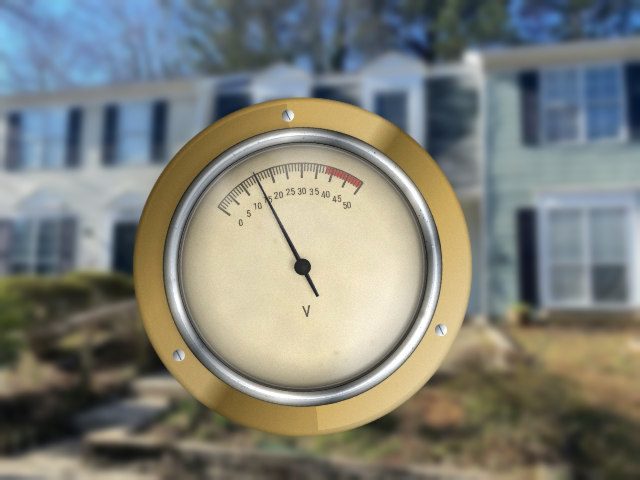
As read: 15 V
